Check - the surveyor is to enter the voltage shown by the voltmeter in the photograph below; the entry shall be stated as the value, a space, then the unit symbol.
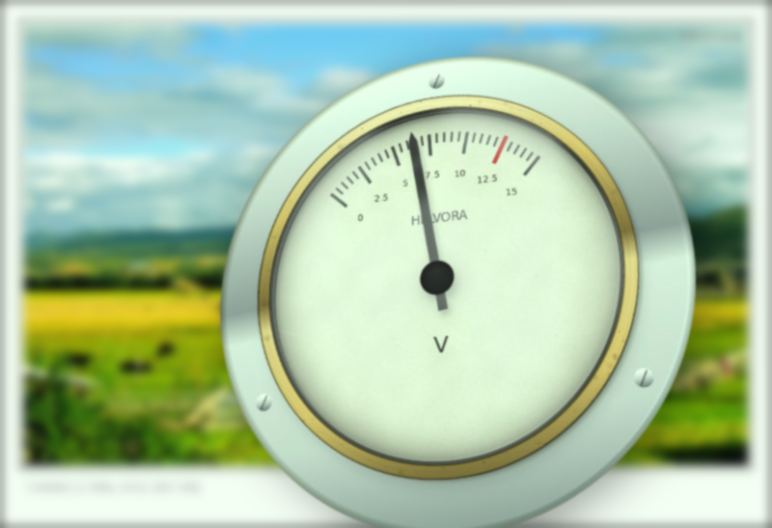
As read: 6.5 V
